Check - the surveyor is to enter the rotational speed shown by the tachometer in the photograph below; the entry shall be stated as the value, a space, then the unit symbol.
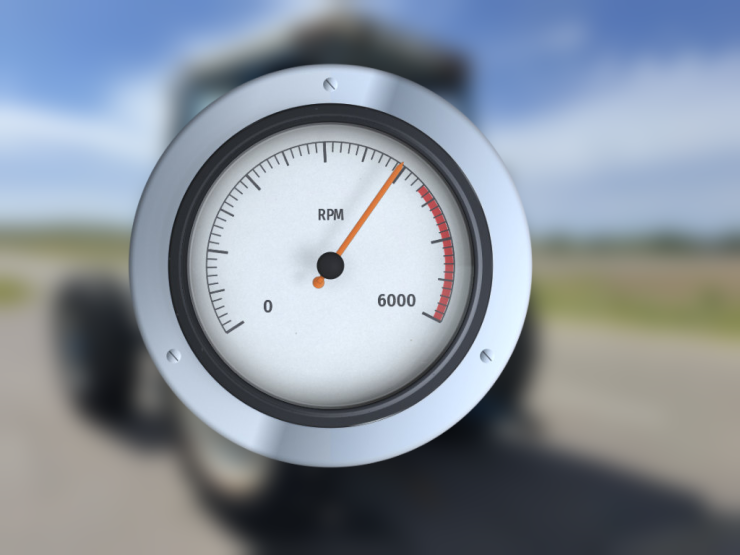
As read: 3950 rpm
